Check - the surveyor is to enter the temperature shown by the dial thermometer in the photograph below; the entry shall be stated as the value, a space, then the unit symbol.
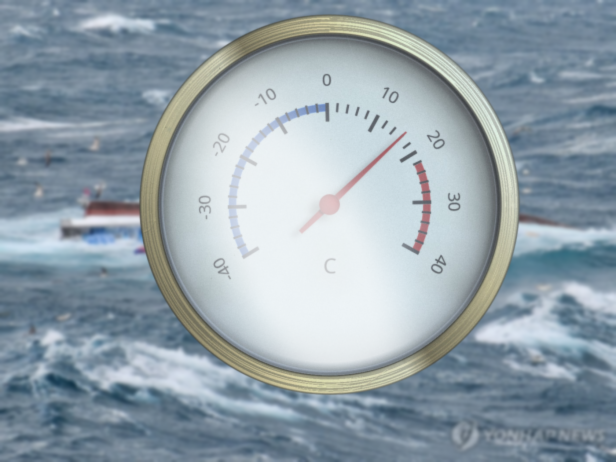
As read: 16 °C
